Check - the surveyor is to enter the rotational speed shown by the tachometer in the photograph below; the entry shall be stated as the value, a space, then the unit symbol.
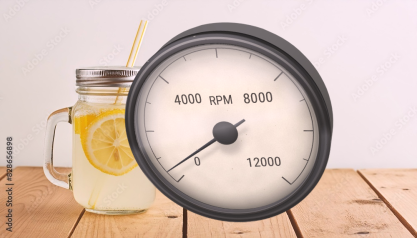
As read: 500 rpm
